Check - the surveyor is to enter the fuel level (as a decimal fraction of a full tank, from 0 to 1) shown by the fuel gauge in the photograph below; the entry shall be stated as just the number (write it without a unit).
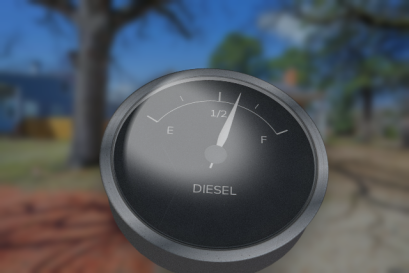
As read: 0.625
